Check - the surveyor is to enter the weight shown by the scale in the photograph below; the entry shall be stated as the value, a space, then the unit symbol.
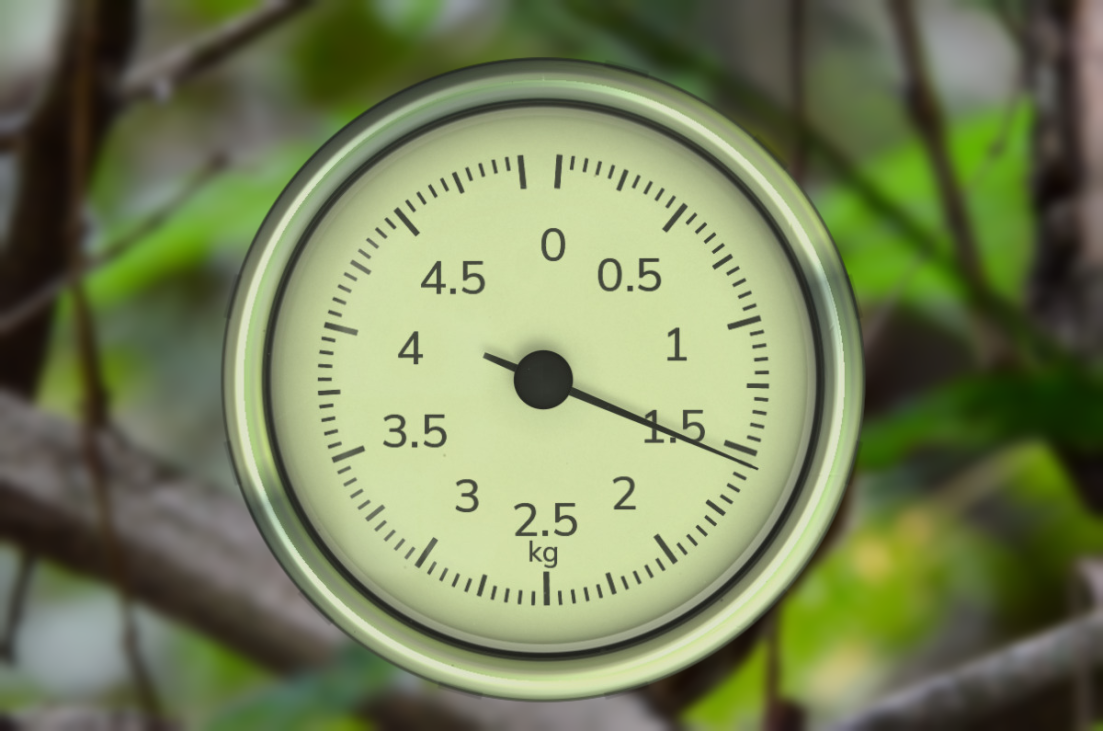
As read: 1.55 kg
